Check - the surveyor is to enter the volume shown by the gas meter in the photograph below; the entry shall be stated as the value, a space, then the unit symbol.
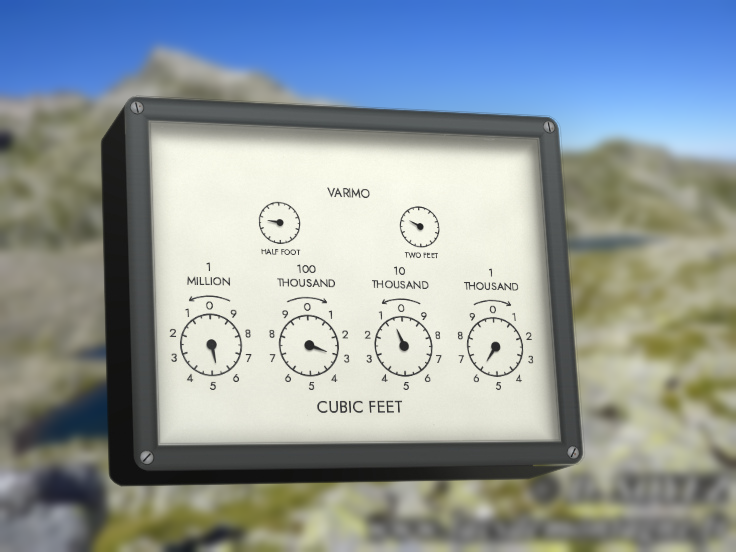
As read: 530600 ft³
